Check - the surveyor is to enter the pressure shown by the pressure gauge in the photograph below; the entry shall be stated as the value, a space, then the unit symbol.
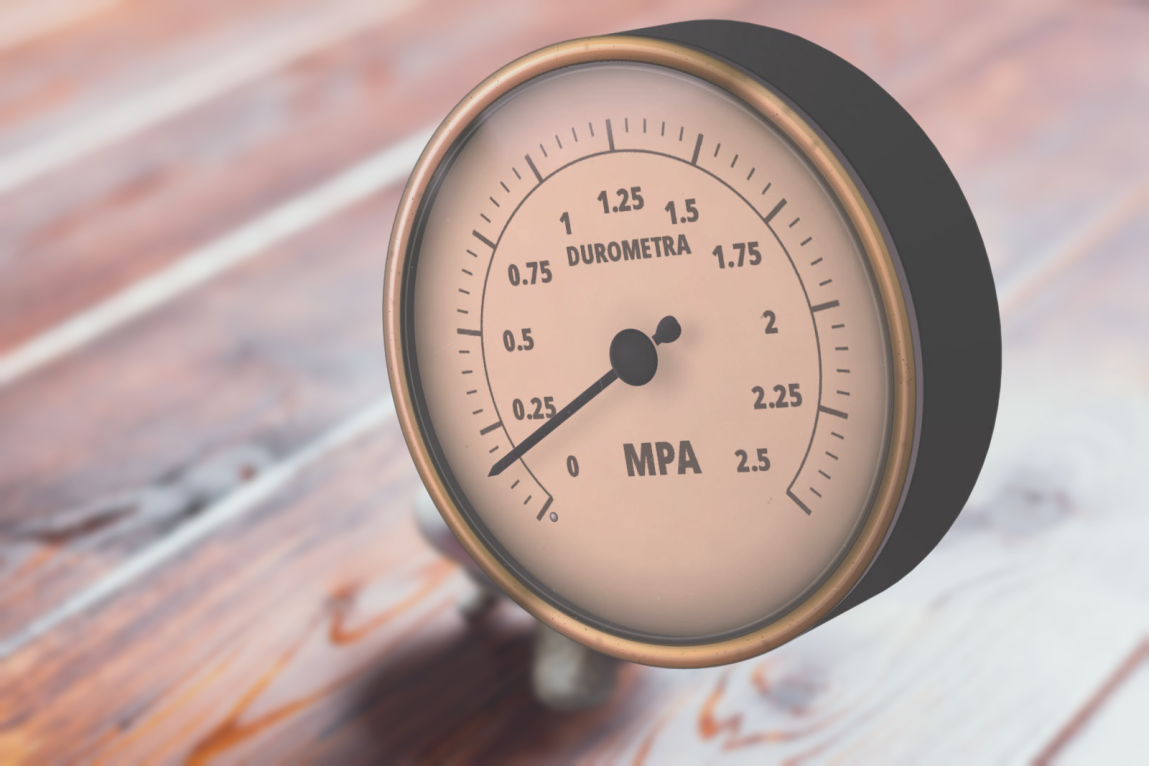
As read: 0.15 MPa
